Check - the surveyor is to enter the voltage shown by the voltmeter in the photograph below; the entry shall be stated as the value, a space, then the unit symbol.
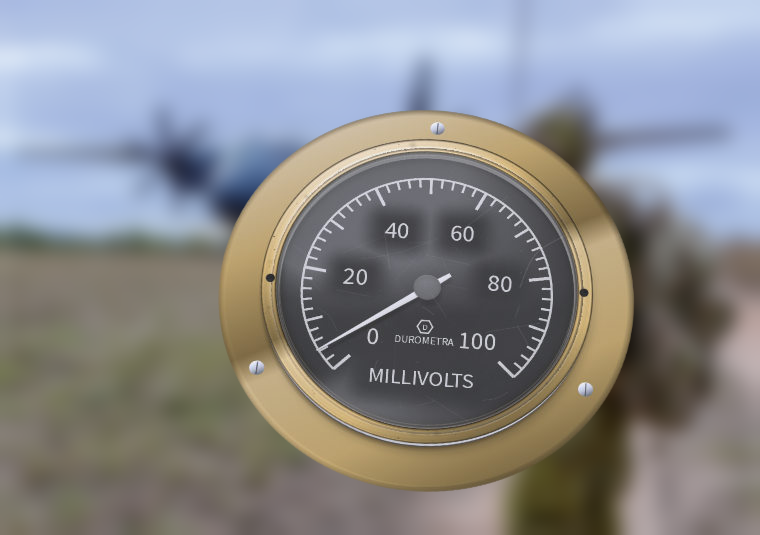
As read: 4 mV
